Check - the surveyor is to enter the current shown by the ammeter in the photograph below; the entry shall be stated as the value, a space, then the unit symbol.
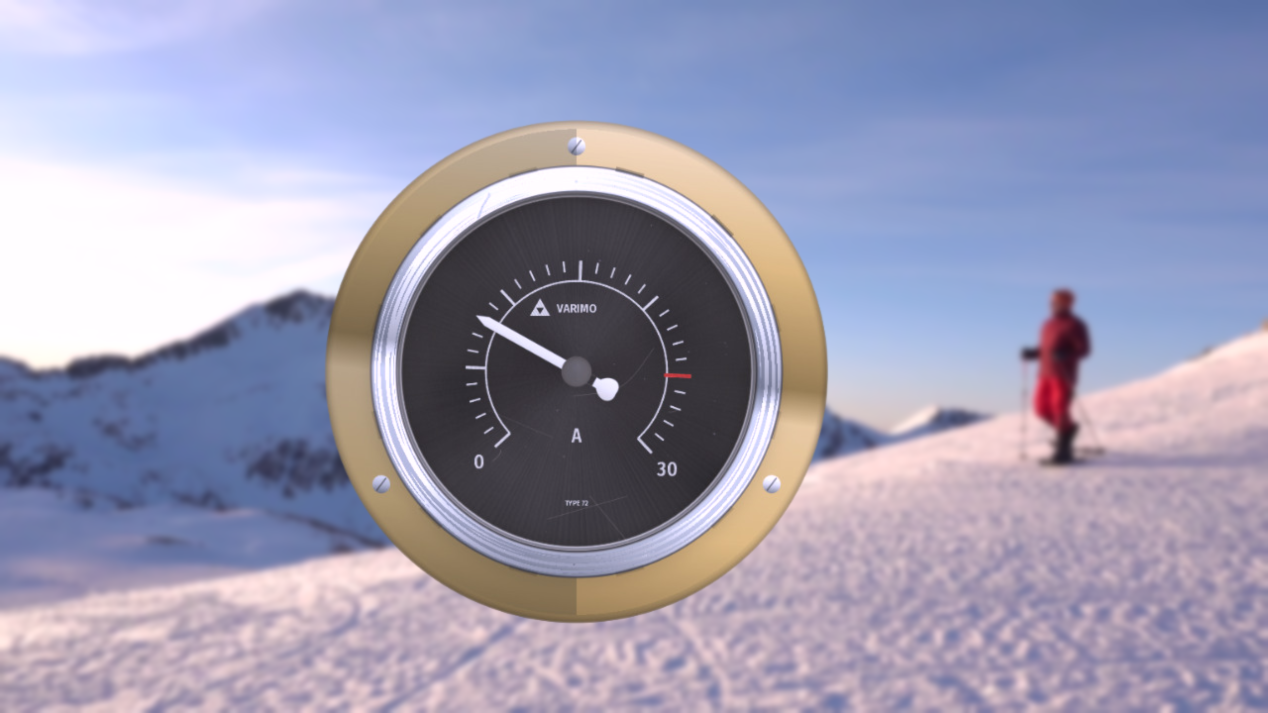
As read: 8 A
